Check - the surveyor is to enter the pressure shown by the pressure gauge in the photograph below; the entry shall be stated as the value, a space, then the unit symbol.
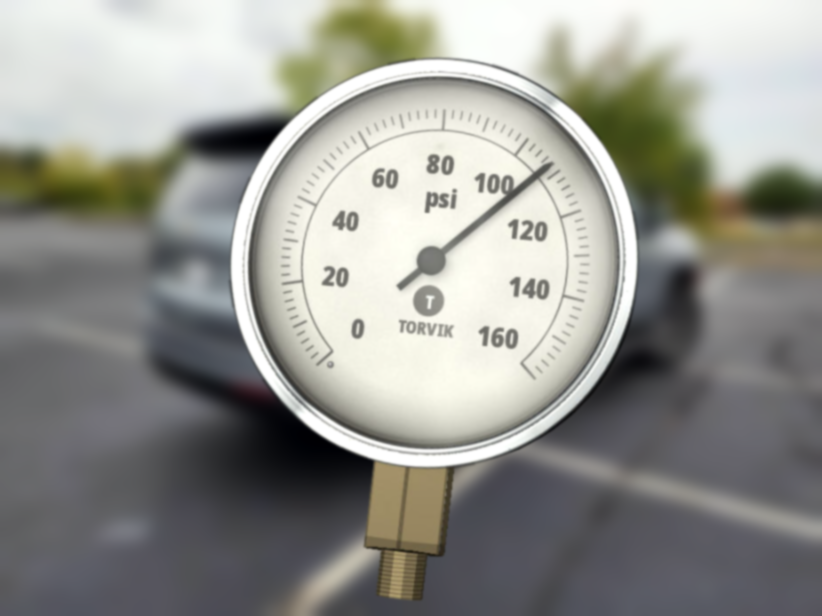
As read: 108 psi
